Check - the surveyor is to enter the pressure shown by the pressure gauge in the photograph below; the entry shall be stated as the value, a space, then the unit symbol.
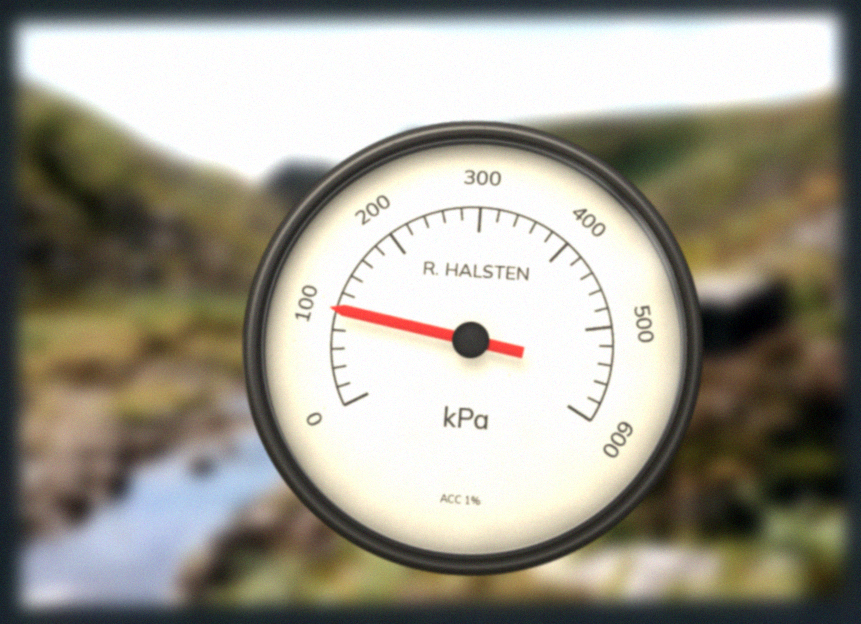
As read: 100 kPa
